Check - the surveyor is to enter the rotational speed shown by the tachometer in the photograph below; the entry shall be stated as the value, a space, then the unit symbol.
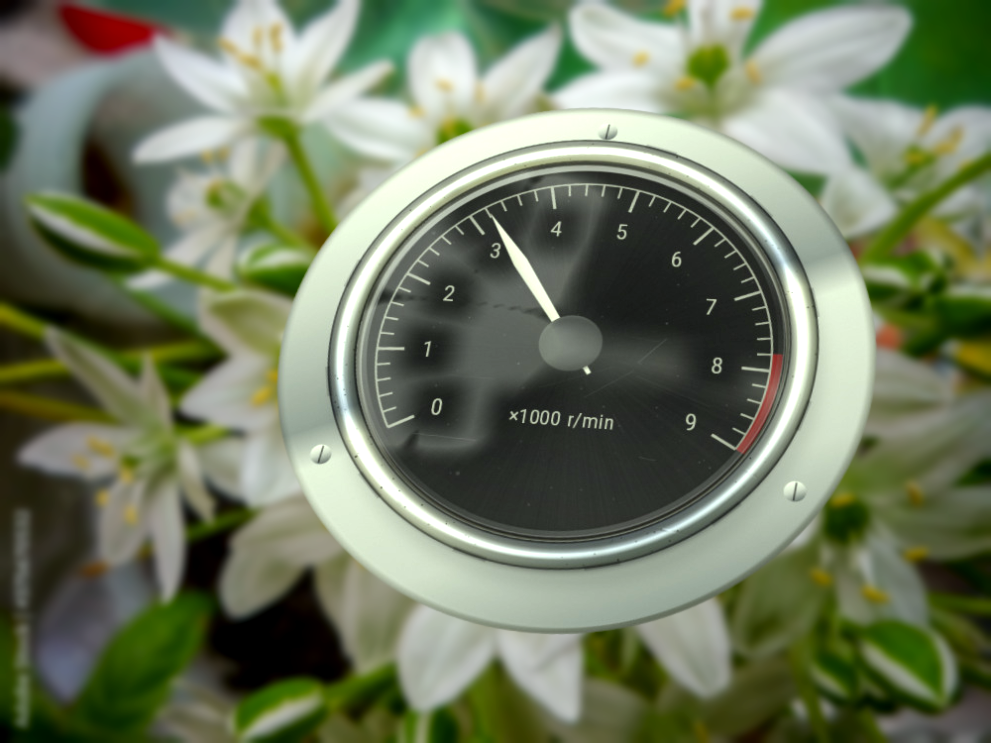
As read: 3200 rpm
